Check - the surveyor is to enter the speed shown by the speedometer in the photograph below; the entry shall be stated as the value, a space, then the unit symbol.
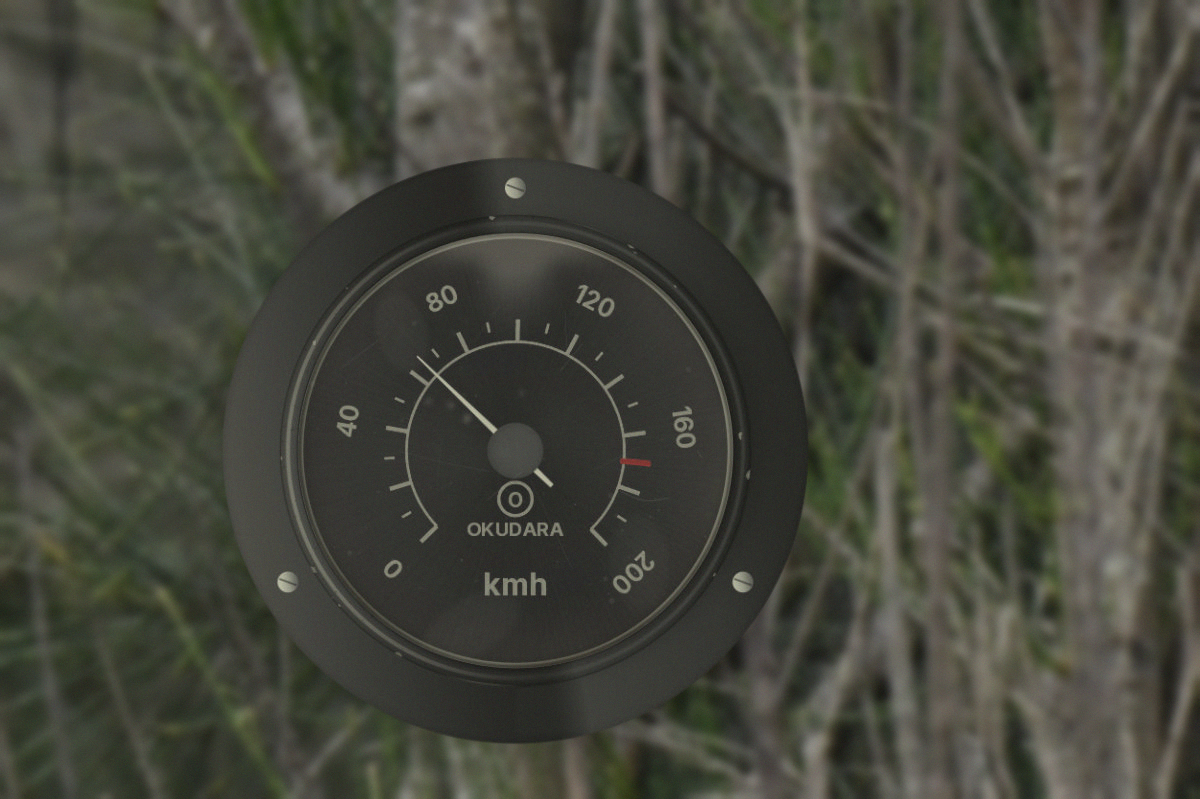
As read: 65 km/h
